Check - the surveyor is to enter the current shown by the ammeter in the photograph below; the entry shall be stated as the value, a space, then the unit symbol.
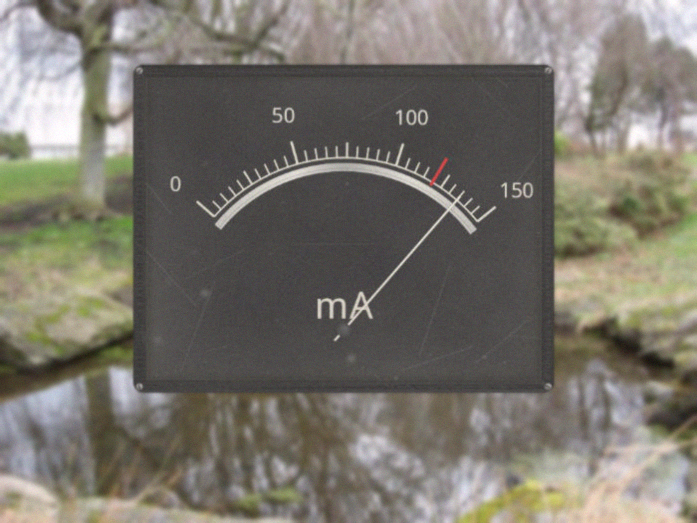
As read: 135 mA
